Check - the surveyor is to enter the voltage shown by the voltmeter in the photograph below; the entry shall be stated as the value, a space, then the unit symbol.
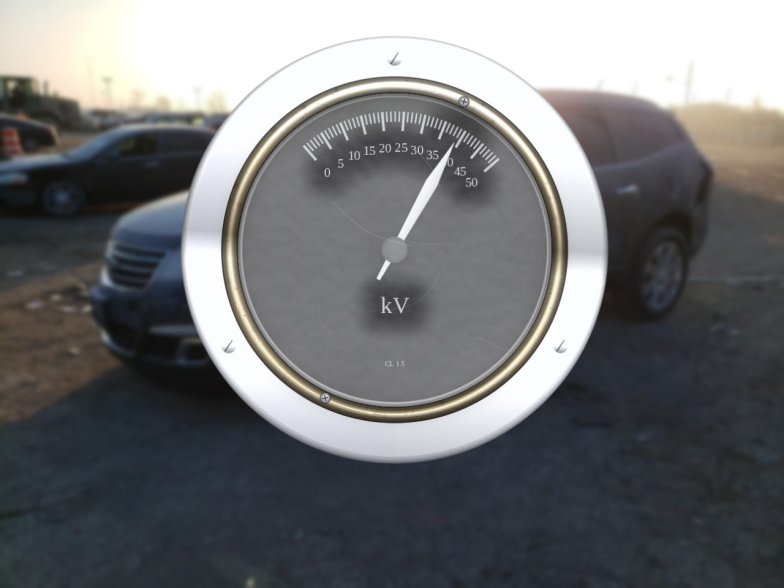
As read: 39 kV
